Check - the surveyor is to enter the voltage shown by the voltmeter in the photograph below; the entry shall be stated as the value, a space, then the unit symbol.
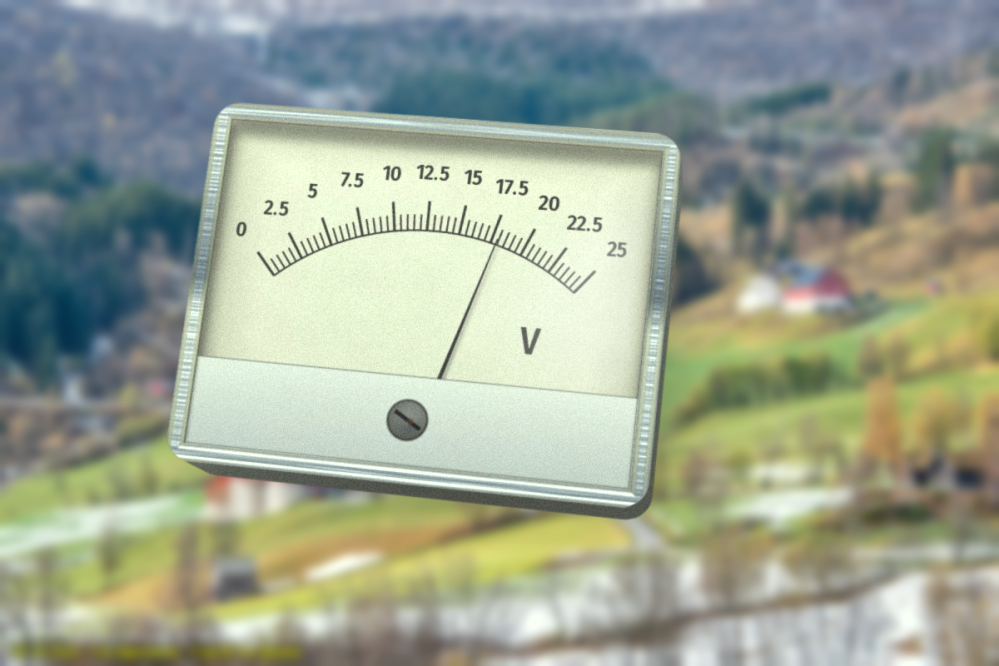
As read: 18 V
